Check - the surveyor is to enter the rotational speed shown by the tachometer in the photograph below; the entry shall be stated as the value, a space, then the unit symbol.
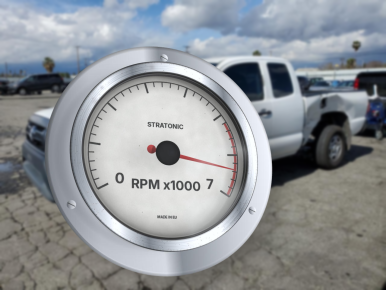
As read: 6400 rpm
